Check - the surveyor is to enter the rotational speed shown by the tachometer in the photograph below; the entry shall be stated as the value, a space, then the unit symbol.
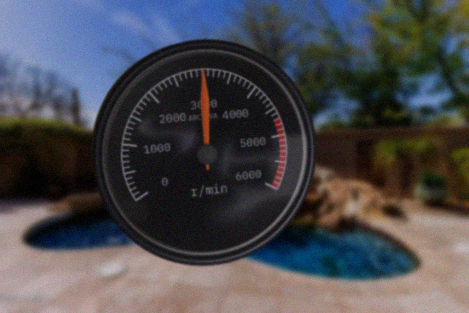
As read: 3000 rpm
